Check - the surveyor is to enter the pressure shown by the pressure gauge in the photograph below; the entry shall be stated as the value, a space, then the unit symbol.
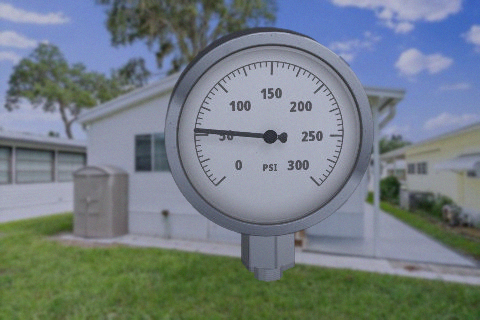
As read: 55 psi
